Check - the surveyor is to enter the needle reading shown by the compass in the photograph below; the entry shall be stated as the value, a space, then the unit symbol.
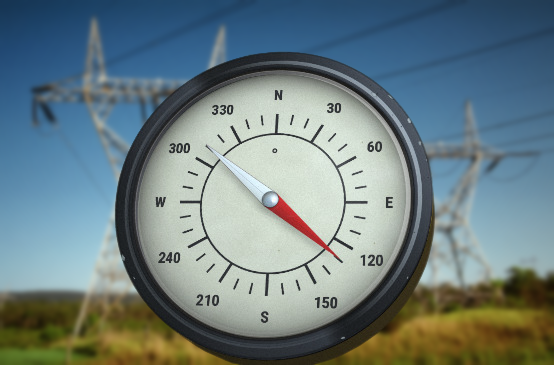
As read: 130 °
